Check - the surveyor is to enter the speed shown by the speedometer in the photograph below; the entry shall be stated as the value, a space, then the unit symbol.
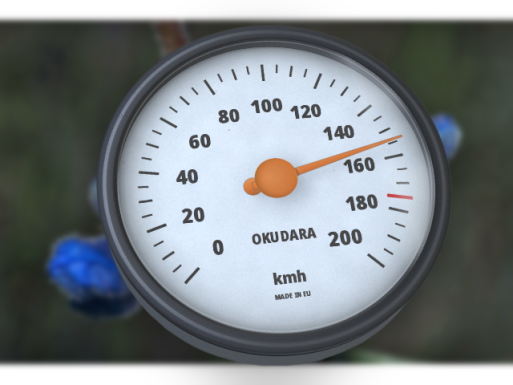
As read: 155 km/h
